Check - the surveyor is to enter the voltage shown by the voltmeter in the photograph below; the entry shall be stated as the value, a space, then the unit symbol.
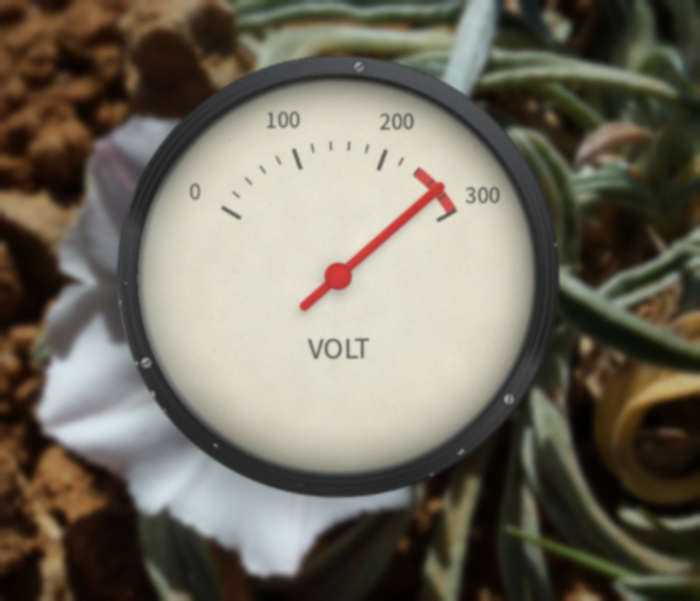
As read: 270 V
